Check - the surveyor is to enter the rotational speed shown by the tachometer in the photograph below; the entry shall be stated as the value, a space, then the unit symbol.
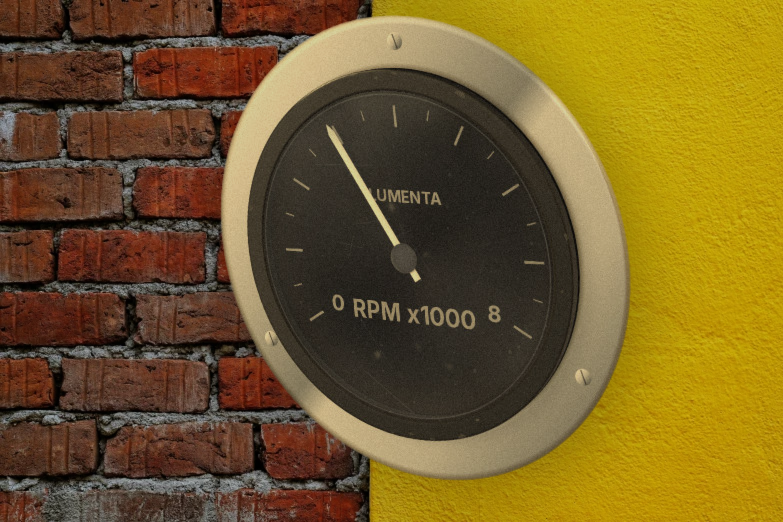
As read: 3000 rpm
